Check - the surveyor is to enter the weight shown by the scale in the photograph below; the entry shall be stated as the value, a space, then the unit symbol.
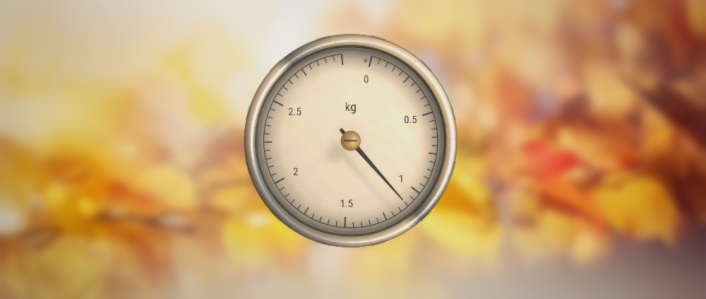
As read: 1.1 kg
